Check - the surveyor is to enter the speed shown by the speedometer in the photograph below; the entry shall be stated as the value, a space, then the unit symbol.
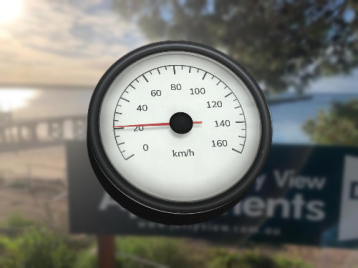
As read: 20 km/h
